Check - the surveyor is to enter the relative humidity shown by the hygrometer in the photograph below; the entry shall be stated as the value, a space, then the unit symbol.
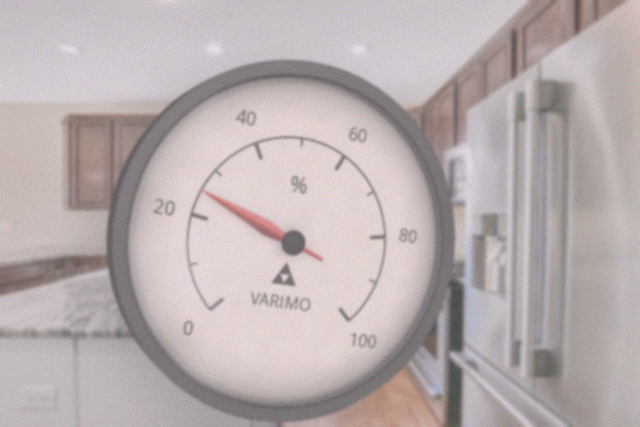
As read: 25 %
